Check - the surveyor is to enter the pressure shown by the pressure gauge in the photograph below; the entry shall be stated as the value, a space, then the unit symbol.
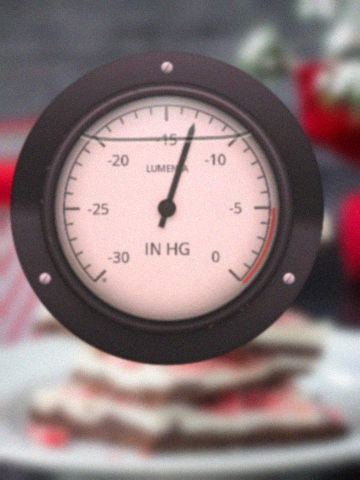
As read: -13 inHg
